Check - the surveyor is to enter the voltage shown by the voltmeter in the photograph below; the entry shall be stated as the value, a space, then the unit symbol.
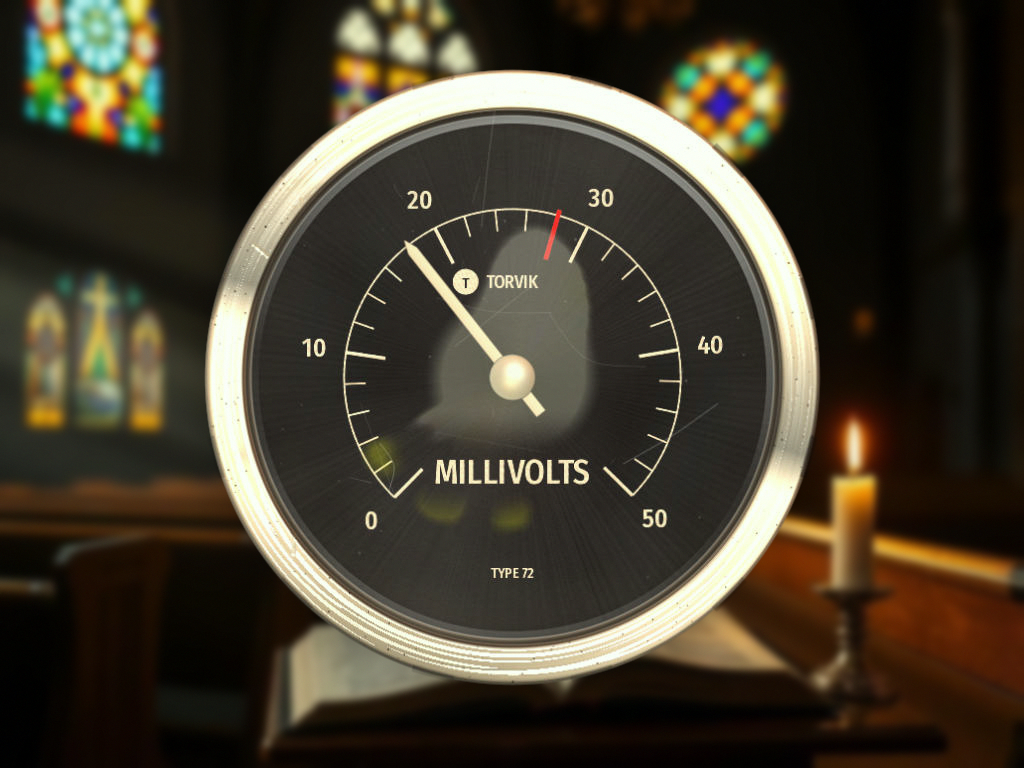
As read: 18 mV
